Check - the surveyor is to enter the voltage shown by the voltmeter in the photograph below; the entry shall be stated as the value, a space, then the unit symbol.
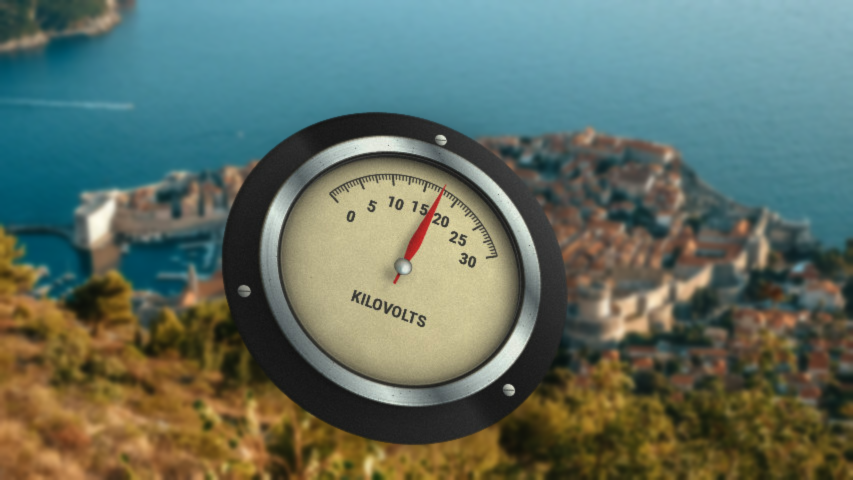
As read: 17.5 kV
